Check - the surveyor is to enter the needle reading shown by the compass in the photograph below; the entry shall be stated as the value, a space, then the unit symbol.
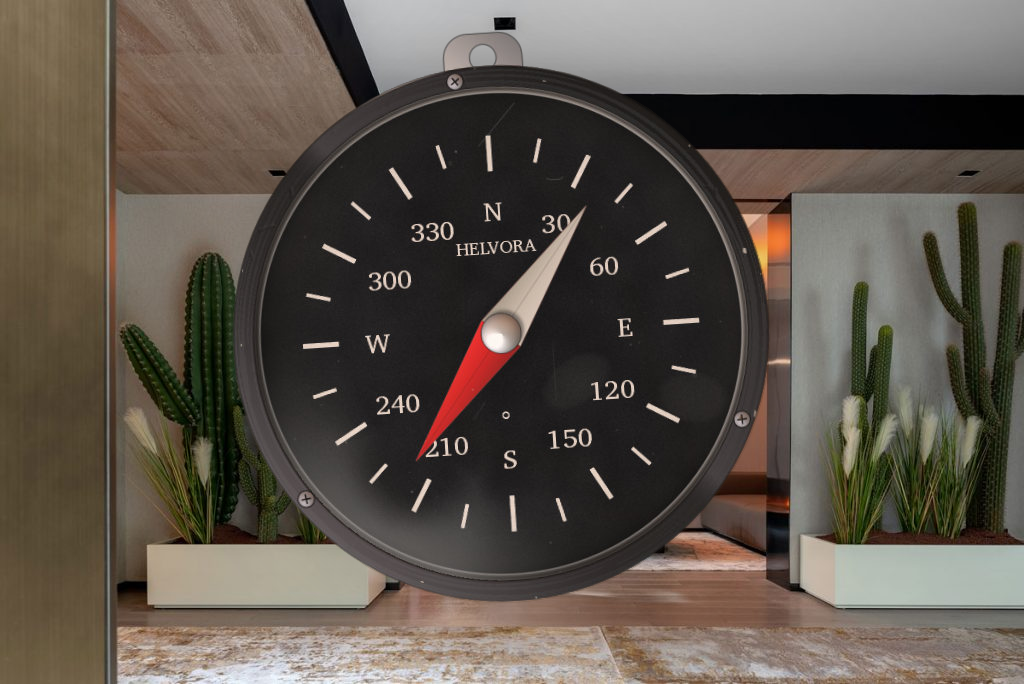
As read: 217.5 °
